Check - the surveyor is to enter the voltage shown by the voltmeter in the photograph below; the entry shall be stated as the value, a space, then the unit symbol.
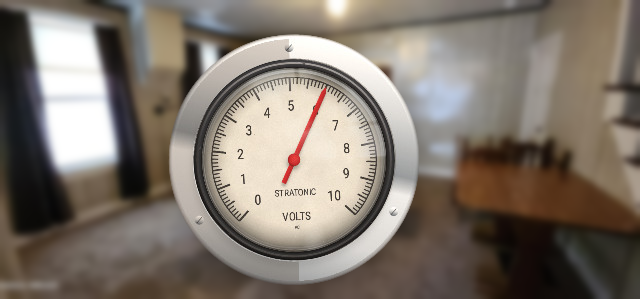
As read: 6 V
